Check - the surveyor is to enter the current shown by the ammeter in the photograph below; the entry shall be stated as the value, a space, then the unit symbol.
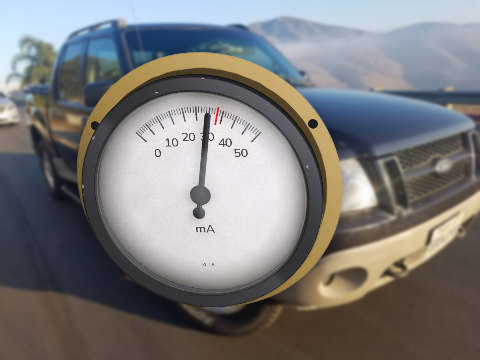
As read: 30 mA
